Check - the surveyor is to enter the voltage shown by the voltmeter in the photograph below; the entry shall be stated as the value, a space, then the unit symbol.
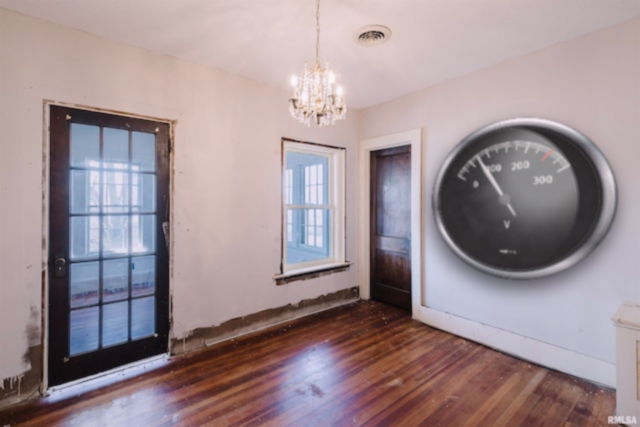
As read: 75 V
